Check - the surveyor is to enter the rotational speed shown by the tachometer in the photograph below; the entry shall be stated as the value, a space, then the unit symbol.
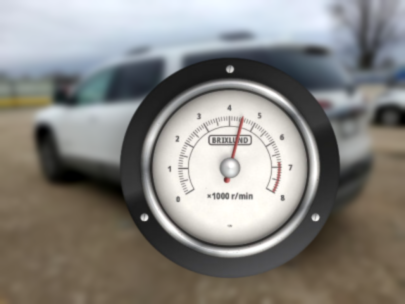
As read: 4500 rpm
